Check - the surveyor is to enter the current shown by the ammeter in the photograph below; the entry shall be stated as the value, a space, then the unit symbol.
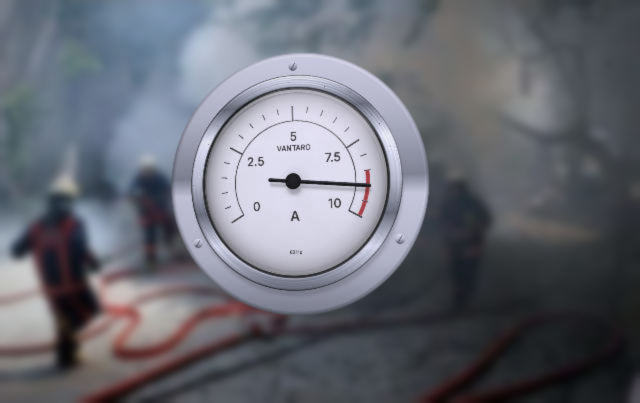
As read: 9 A
